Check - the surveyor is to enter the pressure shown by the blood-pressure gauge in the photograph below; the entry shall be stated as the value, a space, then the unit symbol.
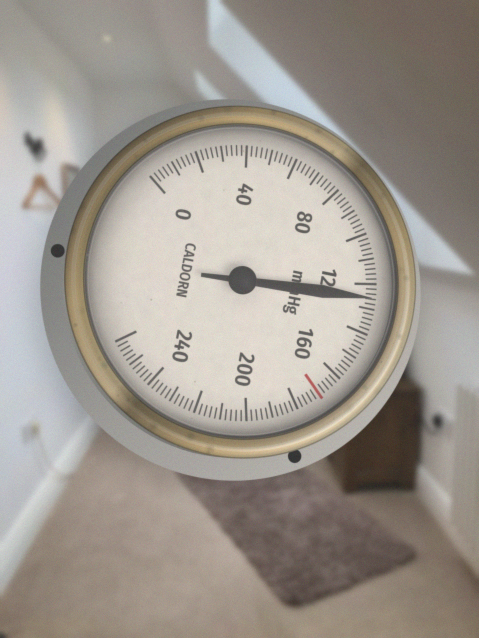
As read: 126 mmHg
